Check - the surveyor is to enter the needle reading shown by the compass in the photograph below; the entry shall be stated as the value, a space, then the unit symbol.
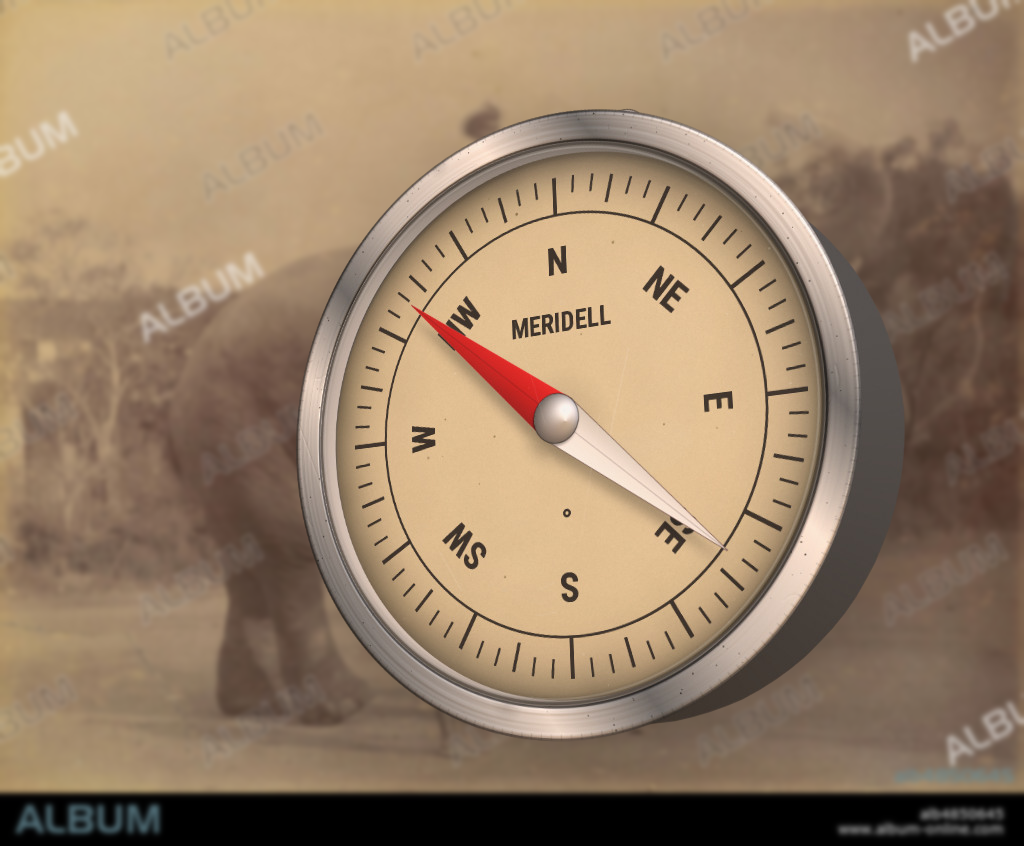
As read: 310 °
